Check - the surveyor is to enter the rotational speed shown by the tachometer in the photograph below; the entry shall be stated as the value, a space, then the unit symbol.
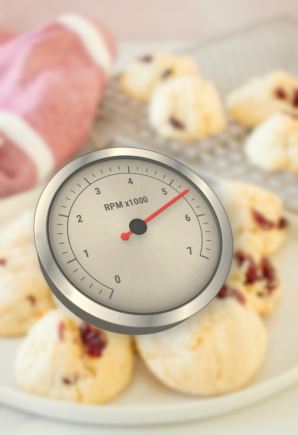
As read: 5400 rpm
